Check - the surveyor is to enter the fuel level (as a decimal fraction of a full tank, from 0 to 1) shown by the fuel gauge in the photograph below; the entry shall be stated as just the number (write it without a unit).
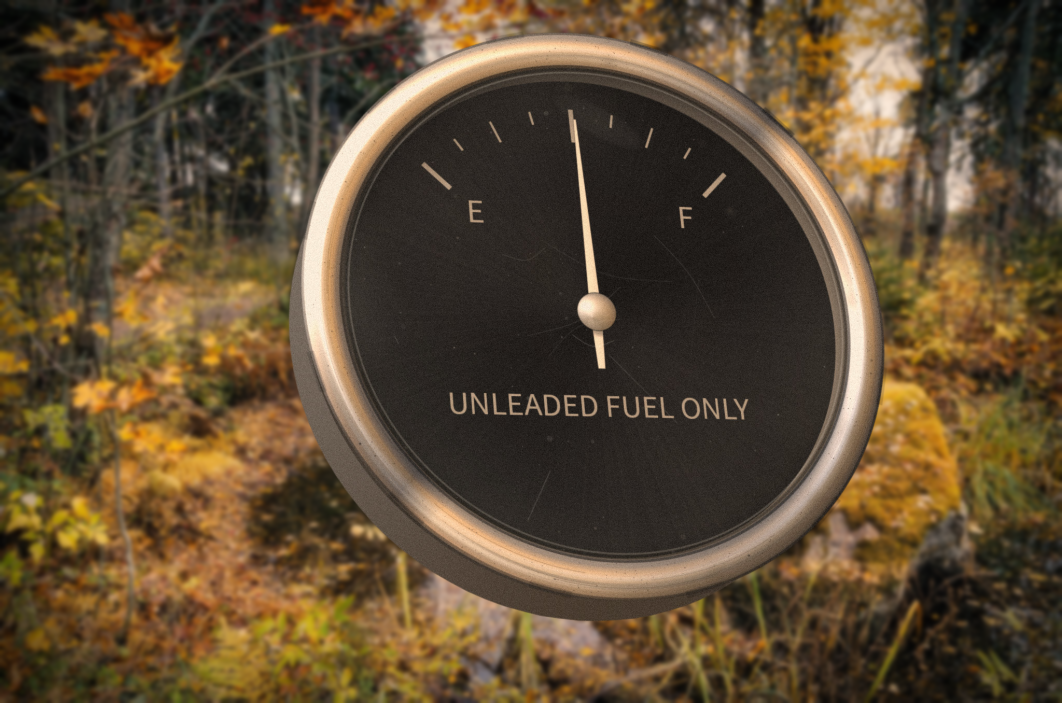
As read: 0.5
